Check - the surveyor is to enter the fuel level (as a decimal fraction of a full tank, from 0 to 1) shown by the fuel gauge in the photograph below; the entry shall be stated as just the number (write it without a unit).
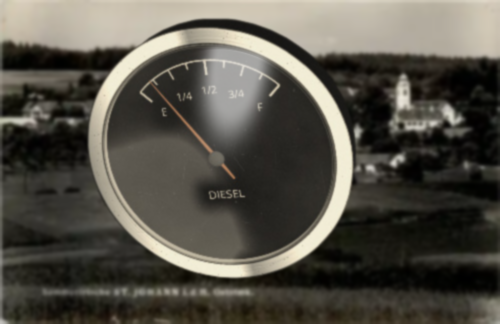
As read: 0.125
